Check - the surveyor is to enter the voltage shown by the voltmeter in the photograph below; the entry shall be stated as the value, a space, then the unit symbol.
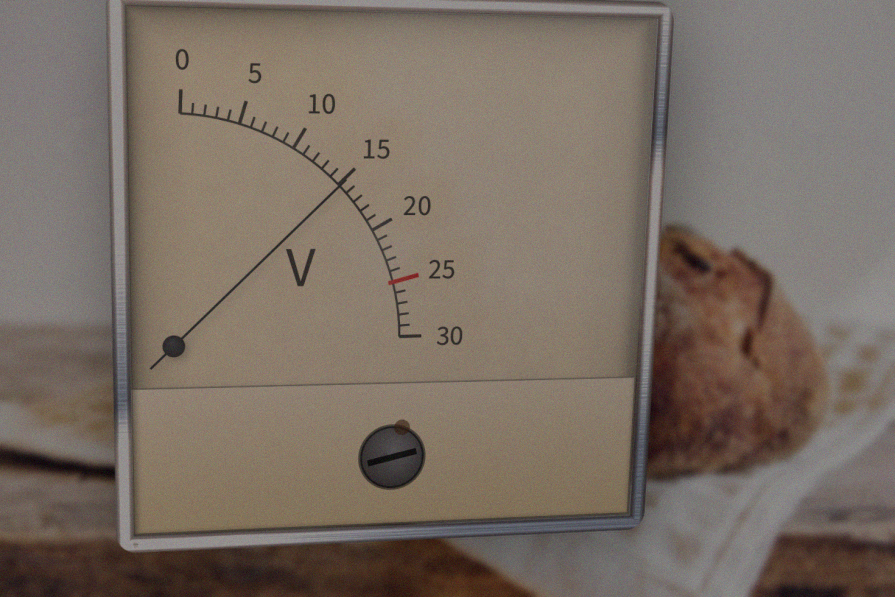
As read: 15 V
